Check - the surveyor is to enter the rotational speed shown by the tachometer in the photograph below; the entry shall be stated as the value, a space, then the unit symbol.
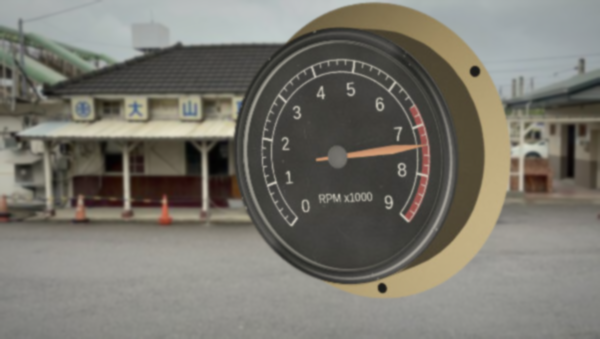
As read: 7400 rpm
